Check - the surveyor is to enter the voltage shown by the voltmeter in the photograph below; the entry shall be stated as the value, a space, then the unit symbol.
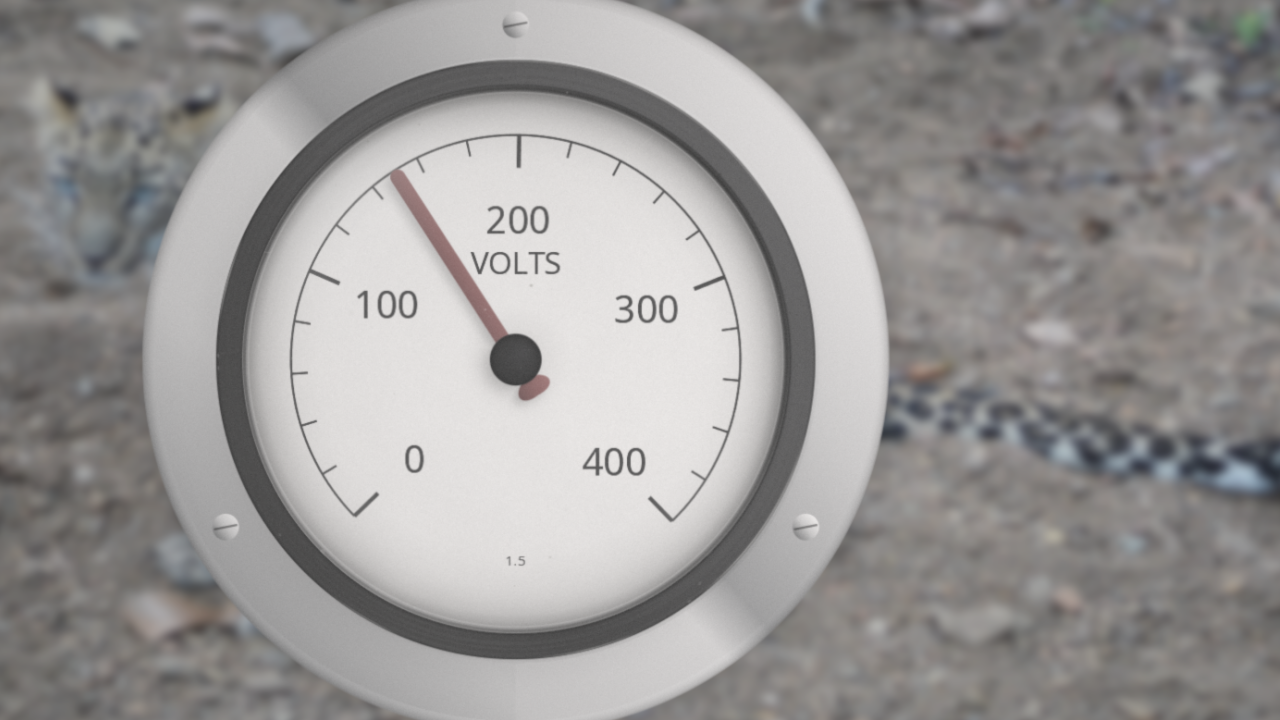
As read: 150 V
